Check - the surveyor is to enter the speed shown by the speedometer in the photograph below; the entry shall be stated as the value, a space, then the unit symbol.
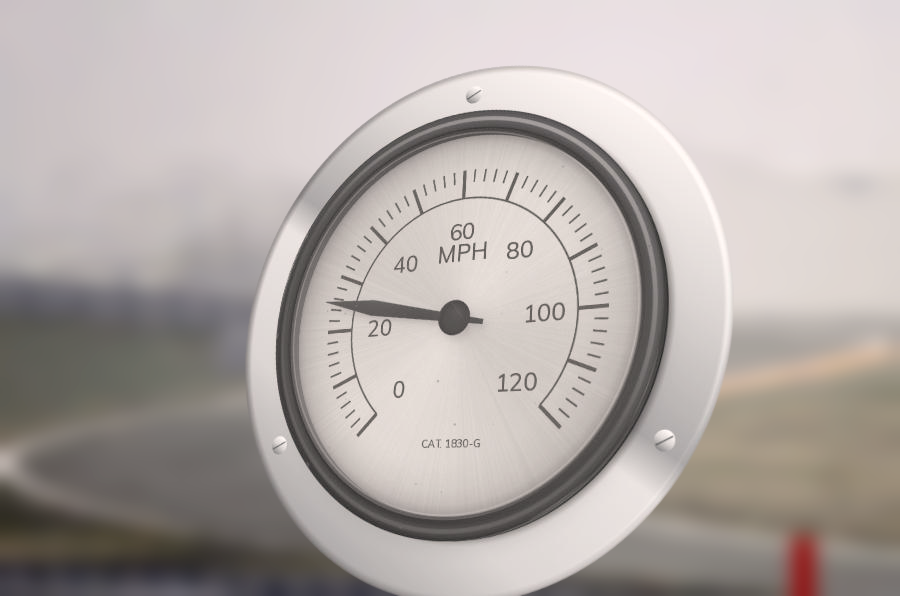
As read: 25 mph
